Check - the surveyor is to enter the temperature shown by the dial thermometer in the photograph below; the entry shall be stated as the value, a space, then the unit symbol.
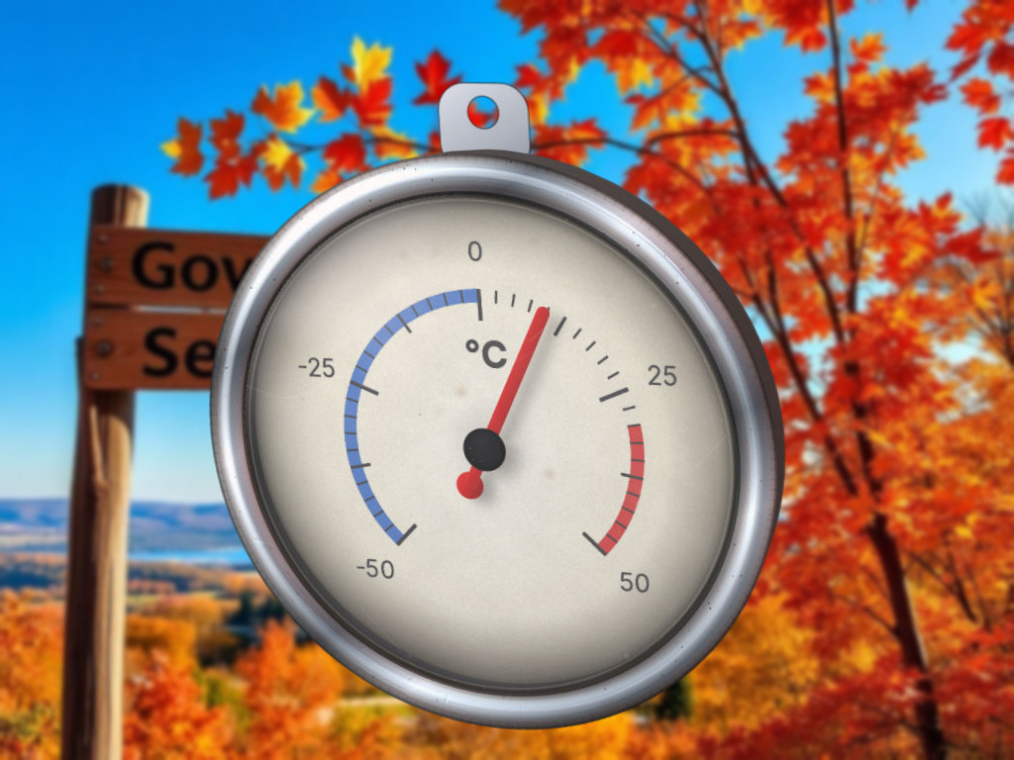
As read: 10 °C
